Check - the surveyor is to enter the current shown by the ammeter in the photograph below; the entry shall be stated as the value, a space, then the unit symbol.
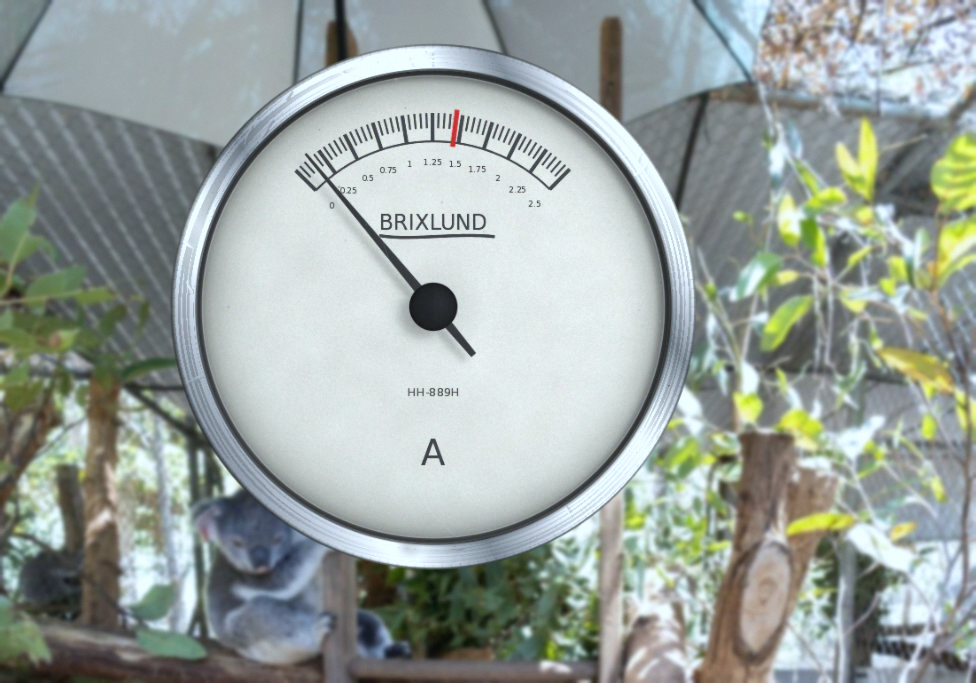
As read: 0.15 A
